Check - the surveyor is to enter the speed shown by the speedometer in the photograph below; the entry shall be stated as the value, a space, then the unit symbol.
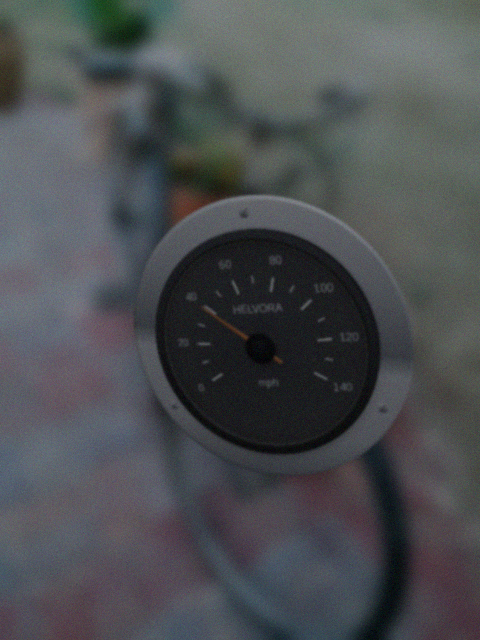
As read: 40 mph
